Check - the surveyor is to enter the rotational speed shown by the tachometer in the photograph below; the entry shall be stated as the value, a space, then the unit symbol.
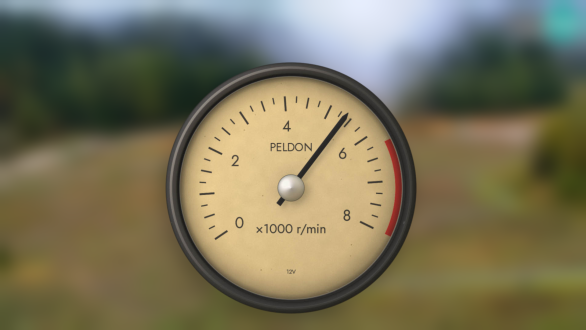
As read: 5375 rpm
